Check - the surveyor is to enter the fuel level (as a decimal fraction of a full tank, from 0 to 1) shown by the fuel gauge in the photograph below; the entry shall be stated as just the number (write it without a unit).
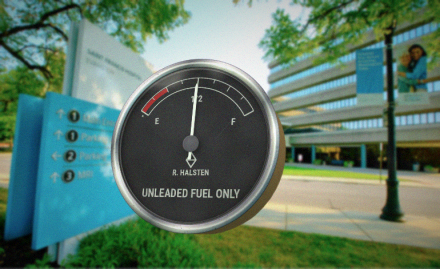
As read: 0.5
